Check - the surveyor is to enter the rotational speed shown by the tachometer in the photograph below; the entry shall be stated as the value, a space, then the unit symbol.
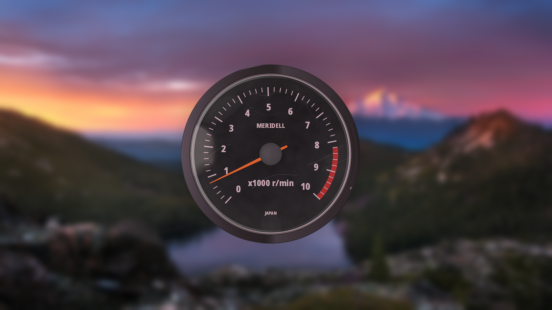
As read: 800 rpm
